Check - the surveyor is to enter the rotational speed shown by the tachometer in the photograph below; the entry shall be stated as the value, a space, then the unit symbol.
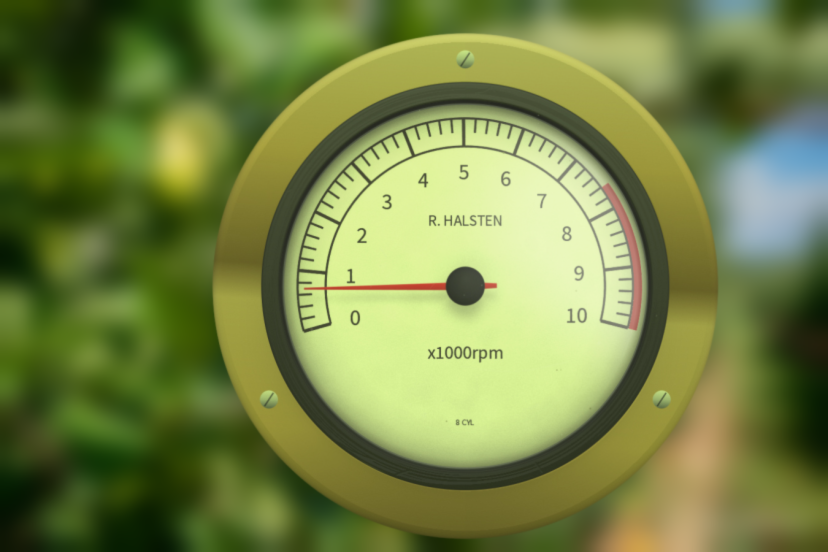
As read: 700 rpm
